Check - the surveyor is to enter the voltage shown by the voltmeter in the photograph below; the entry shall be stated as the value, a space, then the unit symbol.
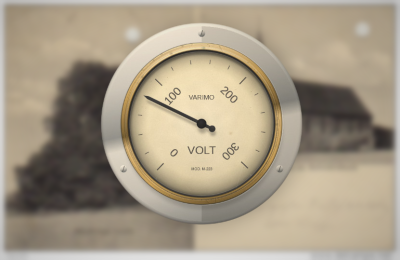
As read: 80 V
